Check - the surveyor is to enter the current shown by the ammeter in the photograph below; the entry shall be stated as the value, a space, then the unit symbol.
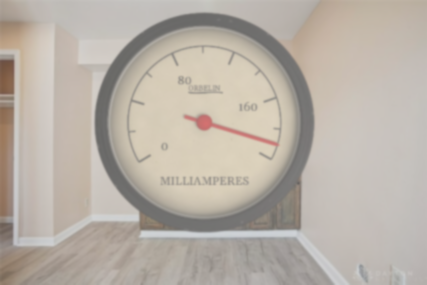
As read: 190 mA
